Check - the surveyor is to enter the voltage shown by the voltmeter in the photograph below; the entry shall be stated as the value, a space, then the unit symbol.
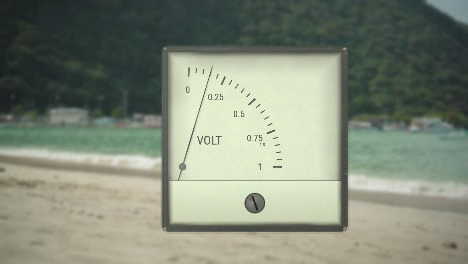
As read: 0.15 V
